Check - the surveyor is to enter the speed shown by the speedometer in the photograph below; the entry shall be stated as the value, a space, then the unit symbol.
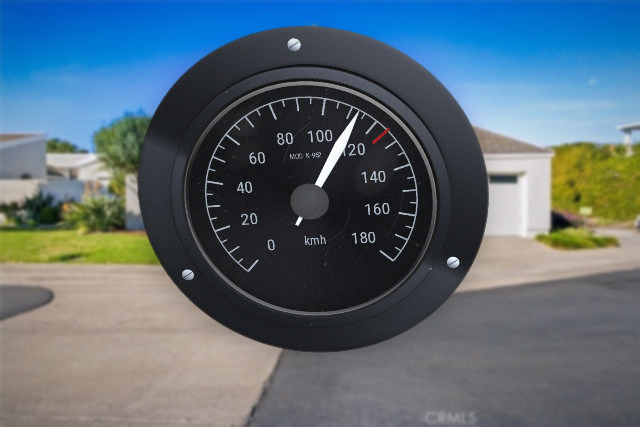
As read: 112.5 km/h
